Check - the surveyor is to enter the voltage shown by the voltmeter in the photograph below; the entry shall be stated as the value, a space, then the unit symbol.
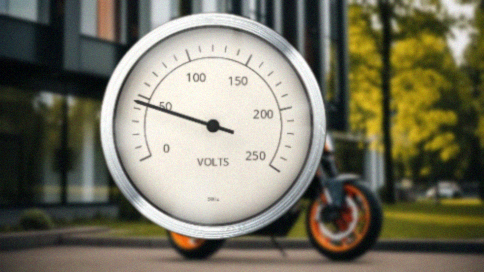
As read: 45 V
